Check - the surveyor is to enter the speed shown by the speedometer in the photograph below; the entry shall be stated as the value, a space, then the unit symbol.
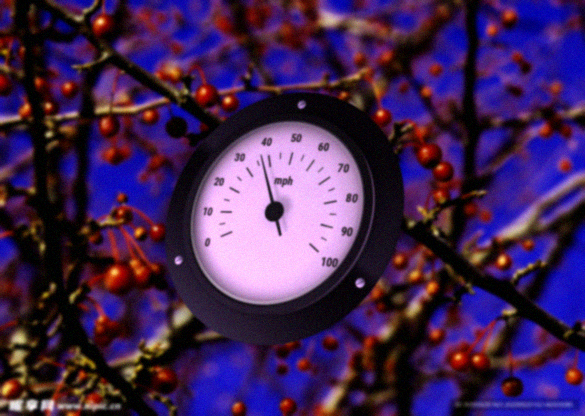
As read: 37.5 mph
